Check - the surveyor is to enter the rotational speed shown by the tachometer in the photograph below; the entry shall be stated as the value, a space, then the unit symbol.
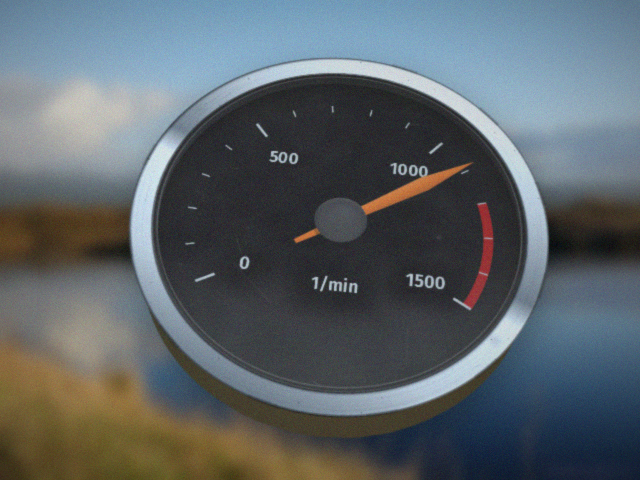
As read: 1100 rpm
